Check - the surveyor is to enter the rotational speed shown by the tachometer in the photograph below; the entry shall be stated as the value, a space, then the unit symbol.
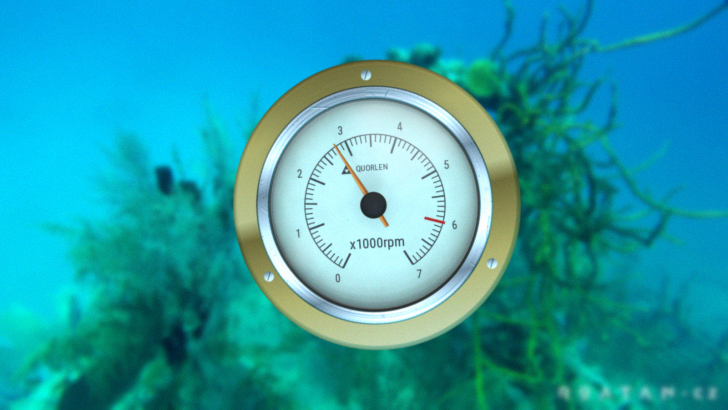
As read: 2800 rpm
